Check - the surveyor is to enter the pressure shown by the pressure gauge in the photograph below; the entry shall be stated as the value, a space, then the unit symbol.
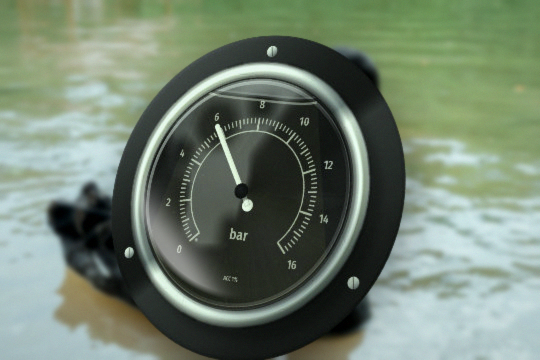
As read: 6 bar
